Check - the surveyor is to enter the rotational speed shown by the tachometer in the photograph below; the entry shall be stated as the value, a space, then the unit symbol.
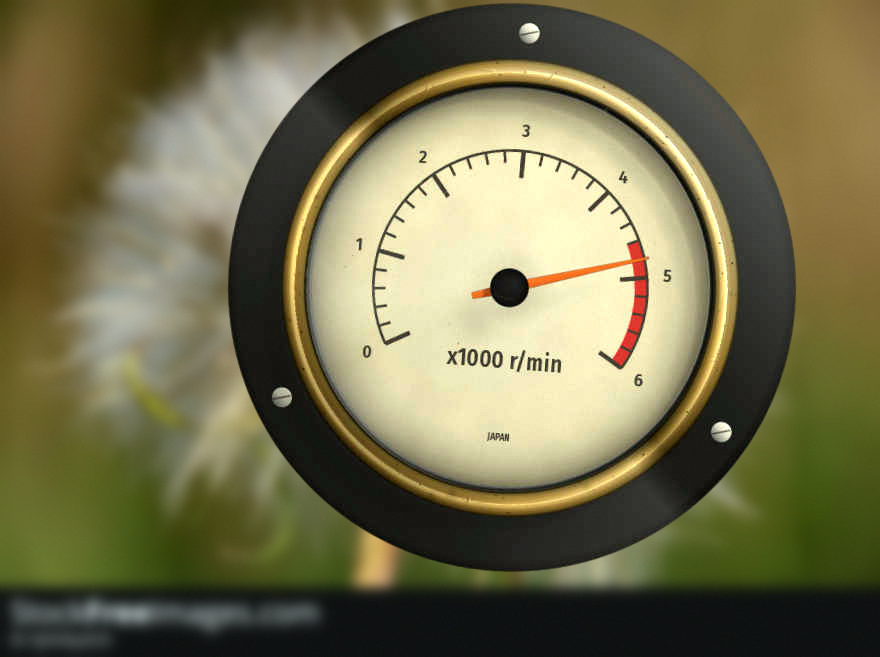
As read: 4800 rpm
